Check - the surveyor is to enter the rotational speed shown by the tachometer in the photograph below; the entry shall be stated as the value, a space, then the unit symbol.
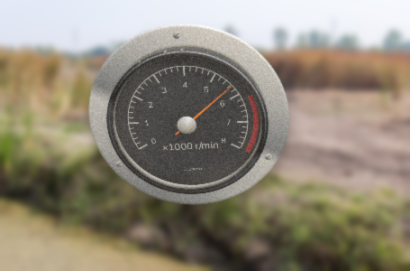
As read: 5600 rpm
